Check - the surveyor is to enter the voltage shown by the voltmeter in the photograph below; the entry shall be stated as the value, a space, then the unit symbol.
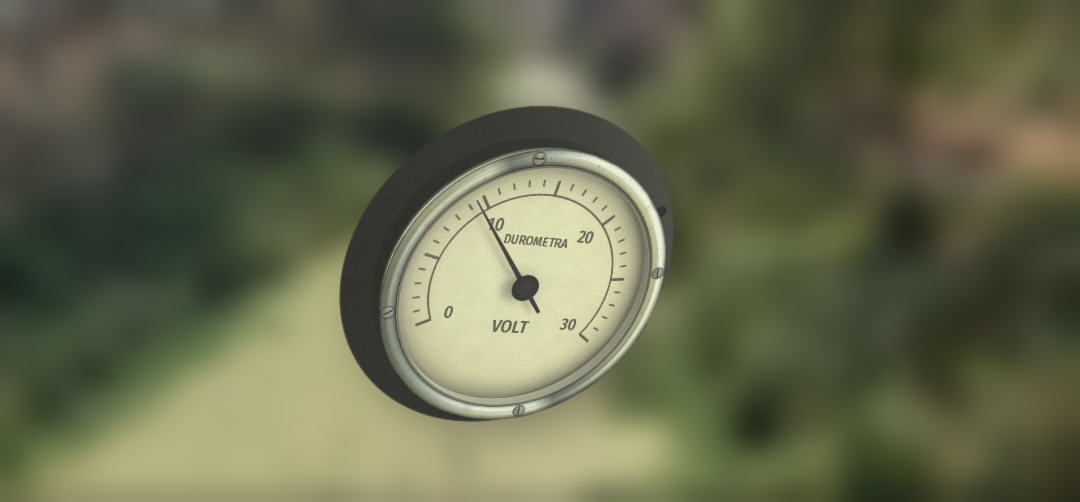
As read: 9.5 V
